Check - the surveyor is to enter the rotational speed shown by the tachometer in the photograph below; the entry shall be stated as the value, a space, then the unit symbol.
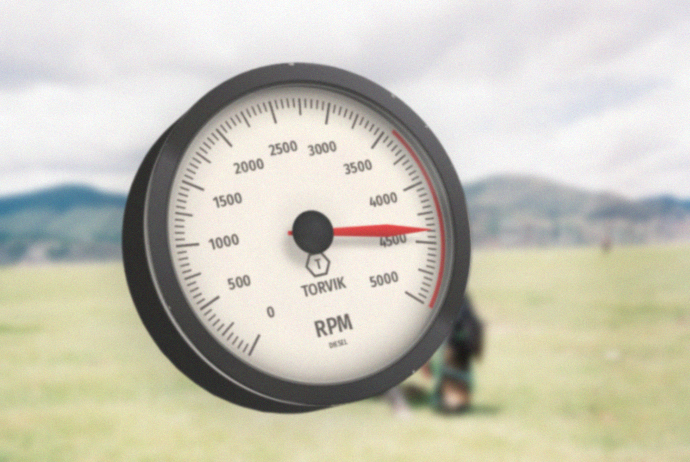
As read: 4400 rpm
